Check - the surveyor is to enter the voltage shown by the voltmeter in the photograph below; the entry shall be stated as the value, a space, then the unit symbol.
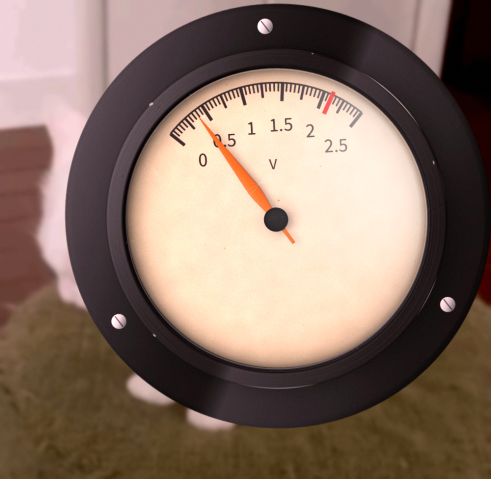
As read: 0.4 V
